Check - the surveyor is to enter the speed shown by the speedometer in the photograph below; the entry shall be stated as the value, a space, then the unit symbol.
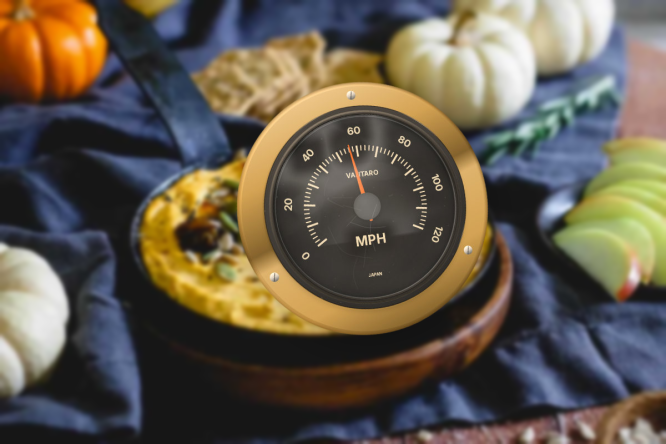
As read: 56 mph
